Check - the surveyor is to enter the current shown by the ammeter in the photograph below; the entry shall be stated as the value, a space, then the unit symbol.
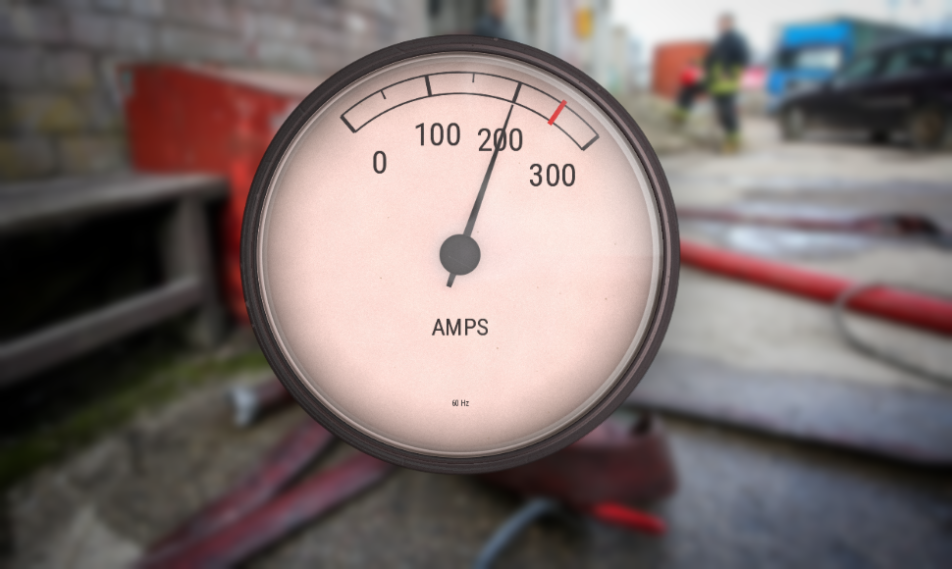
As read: 200 A
